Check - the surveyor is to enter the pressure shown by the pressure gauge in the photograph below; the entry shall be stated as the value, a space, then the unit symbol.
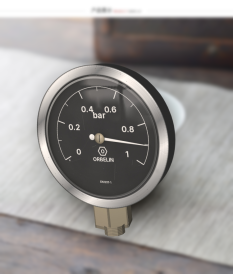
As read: 0.9 bar
